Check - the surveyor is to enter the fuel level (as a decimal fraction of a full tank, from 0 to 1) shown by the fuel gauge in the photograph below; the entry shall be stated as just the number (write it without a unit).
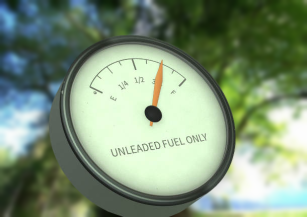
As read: 0.75
